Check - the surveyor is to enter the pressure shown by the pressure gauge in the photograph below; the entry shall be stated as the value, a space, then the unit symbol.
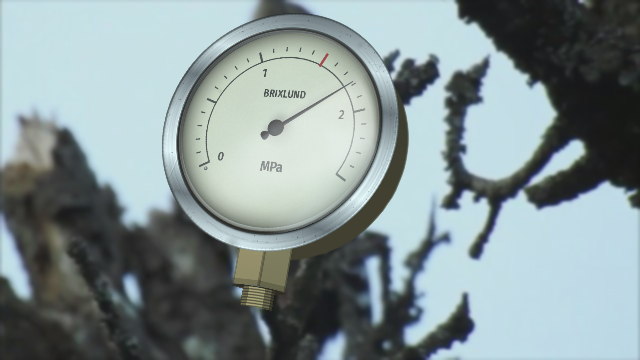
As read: 1.8 MPa
